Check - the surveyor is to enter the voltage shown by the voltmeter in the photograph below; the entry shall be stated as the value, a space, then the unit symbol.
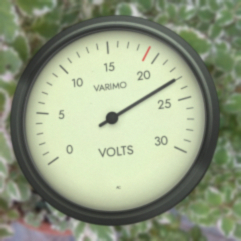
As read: 23 V
